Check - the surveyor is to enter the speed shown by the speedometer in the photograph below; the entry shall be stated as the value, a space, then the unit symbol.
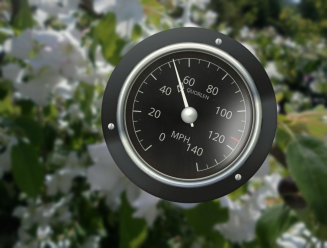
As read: 52.5 mph
